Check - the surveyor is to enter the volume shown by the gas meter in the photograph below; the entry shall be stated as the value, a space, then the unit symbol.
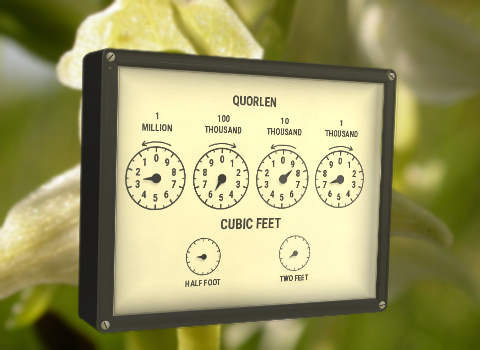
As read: 258700 ft³
